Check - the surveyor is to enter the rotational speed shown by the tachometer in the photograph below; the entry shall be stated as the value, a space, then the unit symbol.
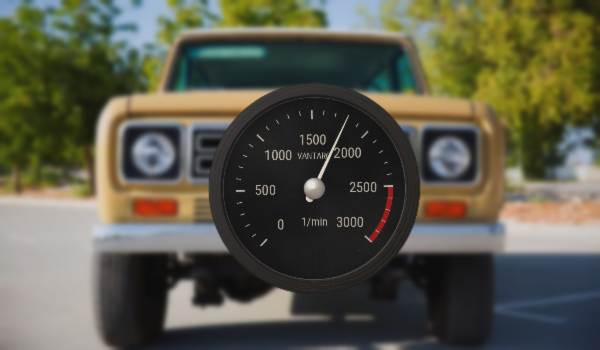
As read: 1800 rpm
